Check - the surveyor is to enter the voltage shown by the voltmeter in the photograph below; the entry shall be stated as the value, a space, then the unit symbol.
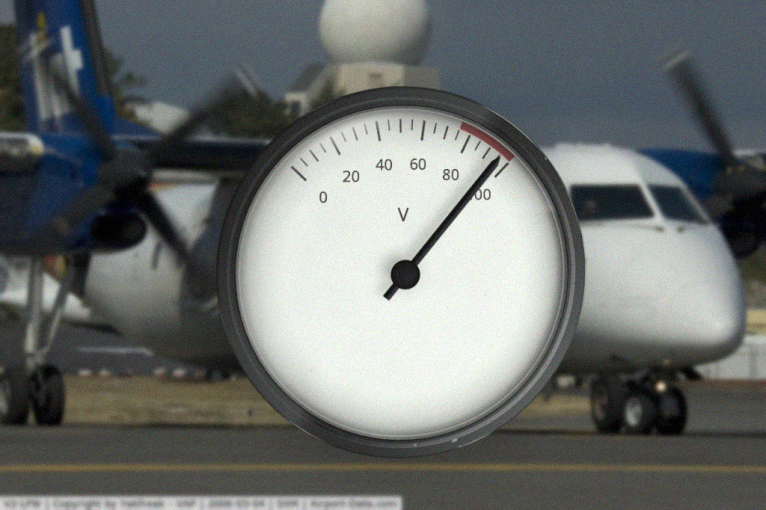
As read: 95 V
